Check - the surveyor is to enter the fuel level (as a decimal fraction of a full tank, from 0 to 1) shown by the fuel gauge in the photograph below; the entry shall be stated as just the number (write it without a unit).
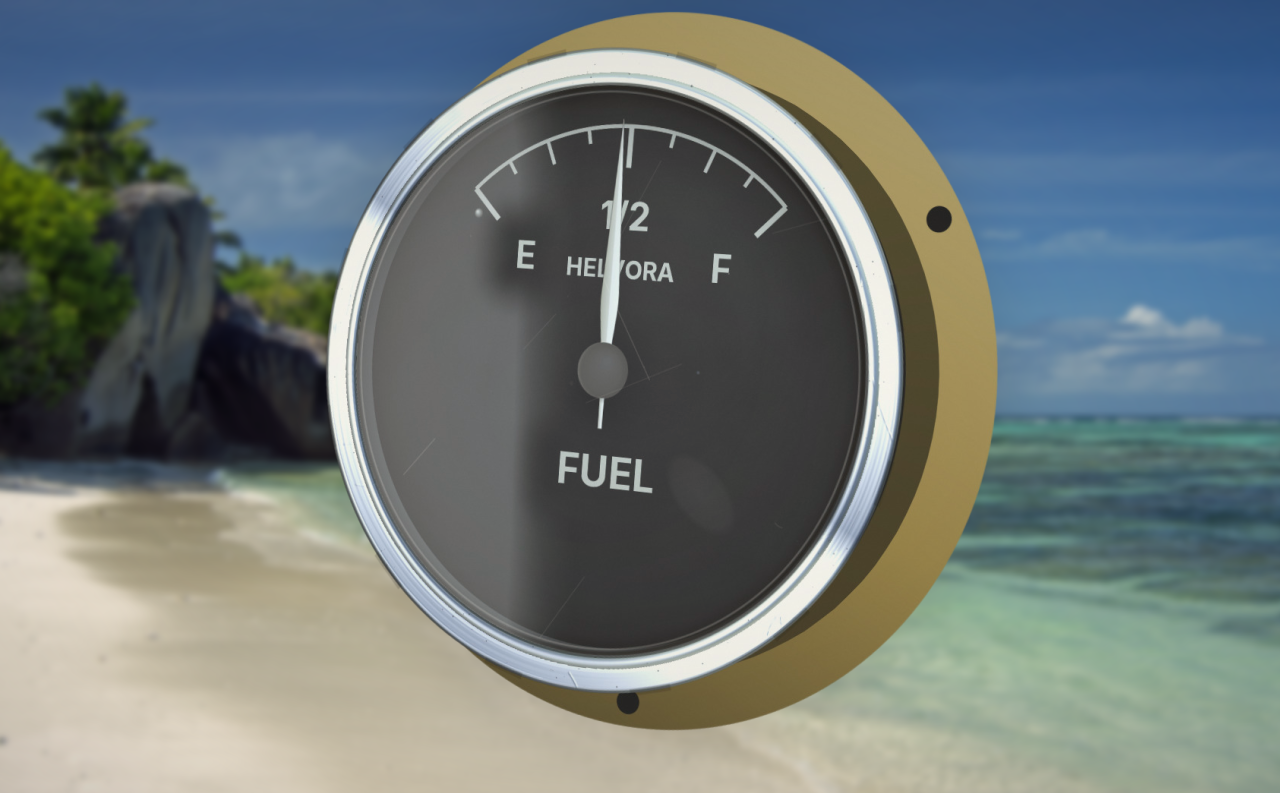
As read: 0.5
